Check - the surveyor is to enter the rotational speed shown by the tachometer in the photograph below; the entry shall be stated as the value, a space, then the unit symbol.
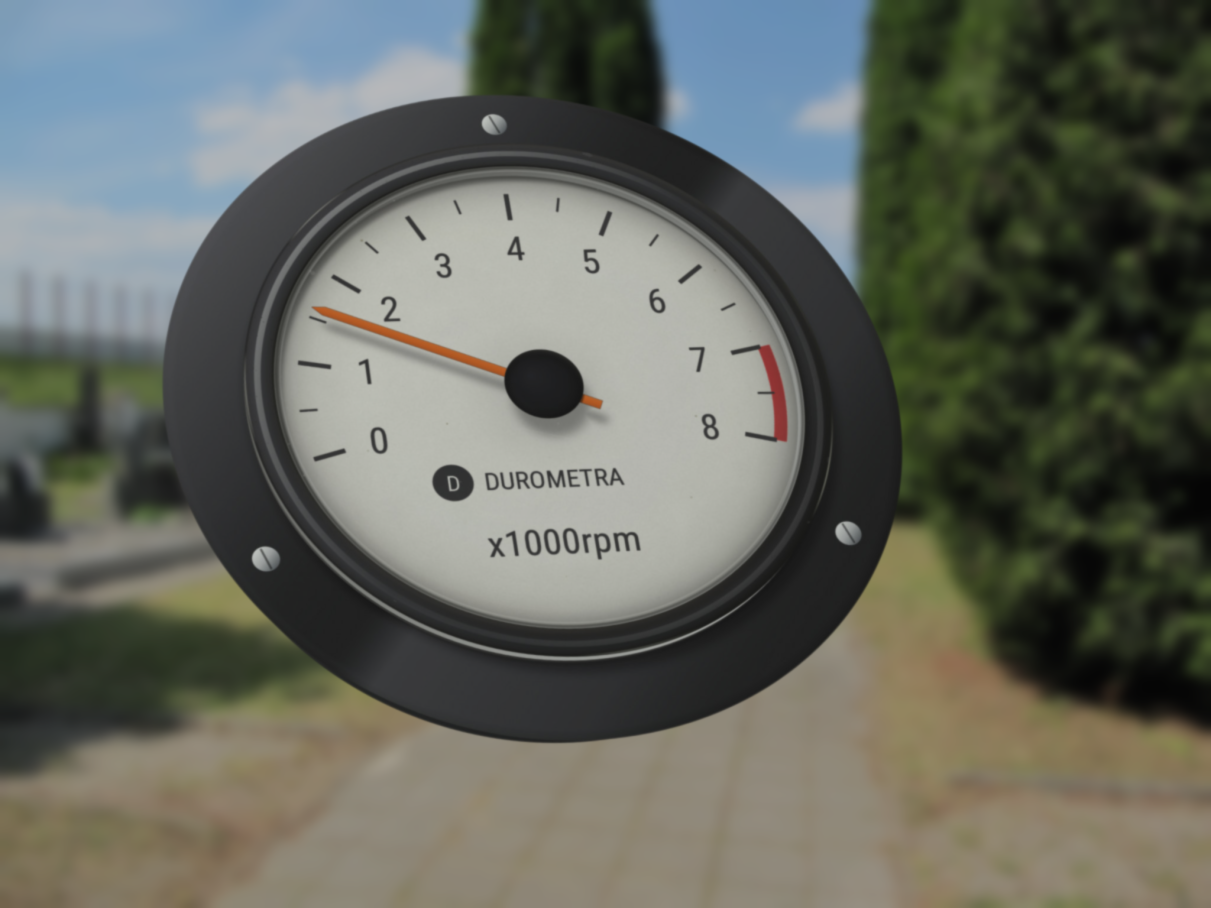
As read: 1500 rpm
